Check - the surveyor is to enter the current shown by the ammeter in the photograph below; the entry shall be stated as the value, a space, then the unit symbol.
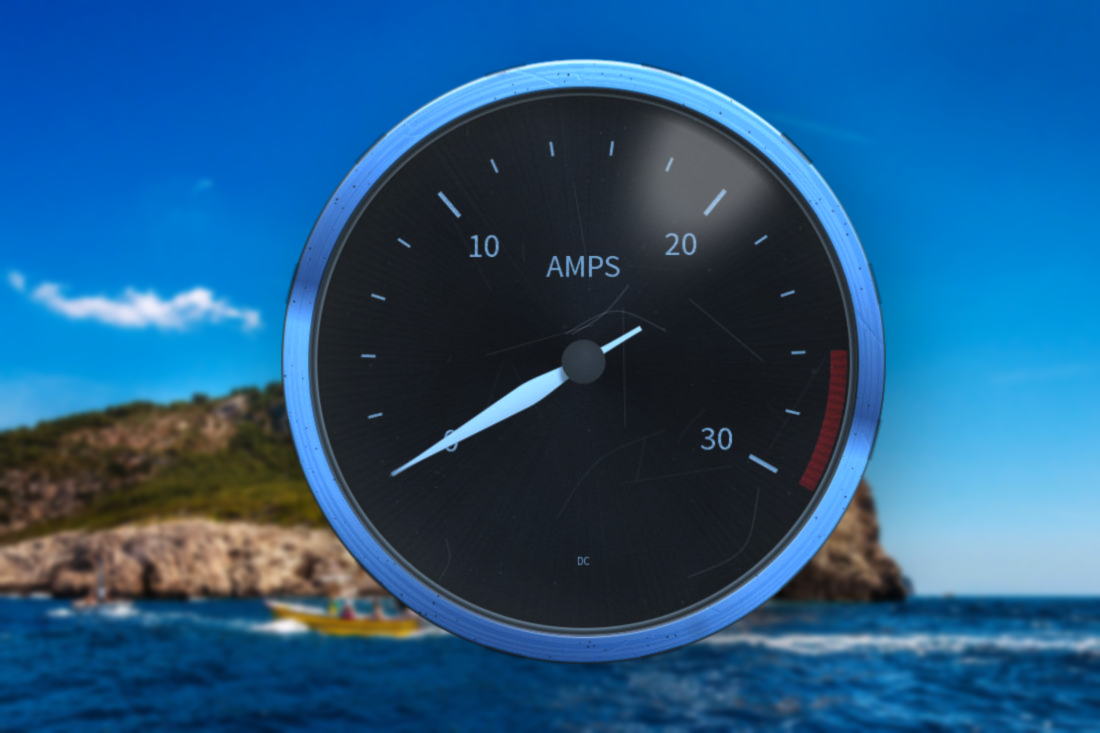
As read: 0 A
